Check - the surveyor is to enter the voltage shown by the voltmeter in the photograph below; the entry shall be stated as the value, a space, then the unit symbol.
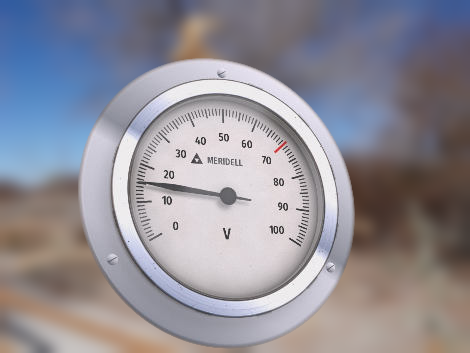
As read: 15 V
